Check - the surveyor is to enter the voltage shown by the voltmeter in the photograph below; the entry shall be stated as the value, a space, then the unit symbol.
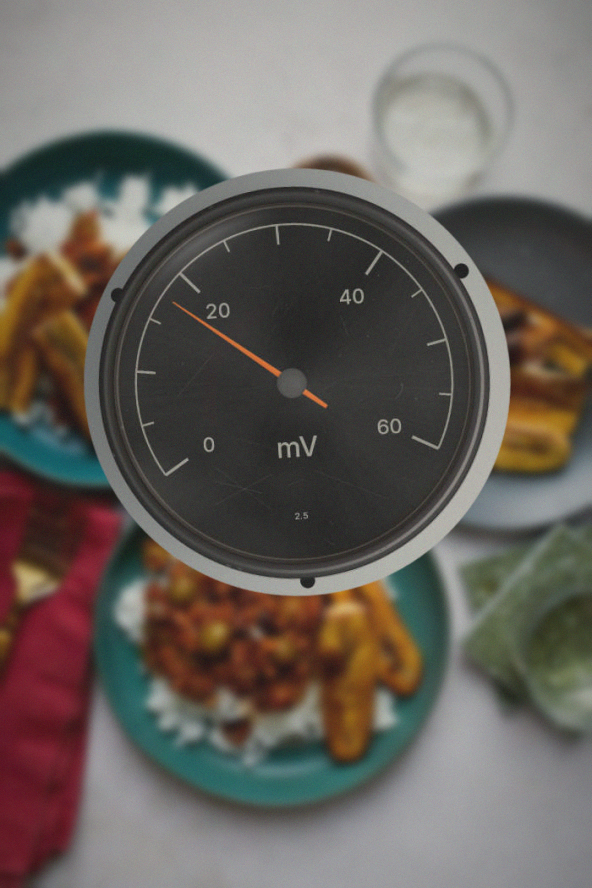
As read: 17.5 mV
